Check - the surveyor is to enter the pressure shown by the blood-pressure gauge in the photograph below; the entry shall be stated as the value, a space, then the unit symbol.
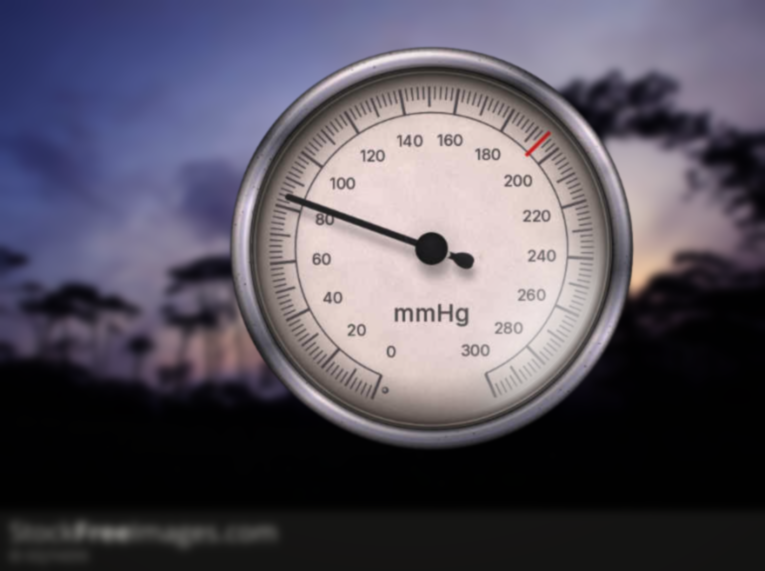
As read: 84 mmHg
